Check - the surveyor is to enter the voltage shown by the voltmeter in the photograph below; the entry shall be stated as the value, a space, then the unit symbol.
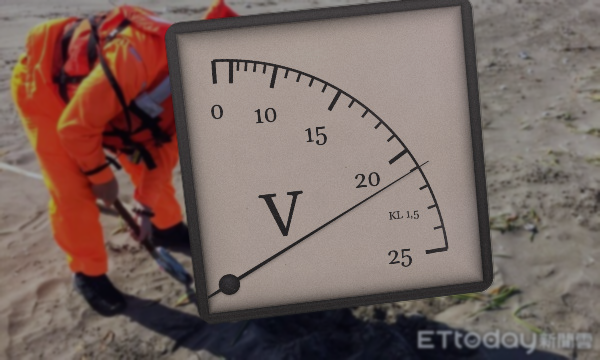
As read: 21 V
